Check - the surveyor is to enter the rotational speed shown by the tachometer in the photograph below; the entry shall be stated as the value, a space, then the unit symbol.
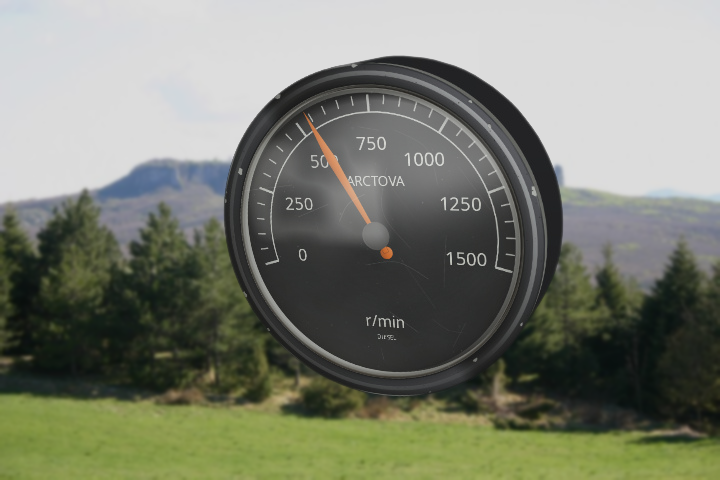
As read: 550 rpm
